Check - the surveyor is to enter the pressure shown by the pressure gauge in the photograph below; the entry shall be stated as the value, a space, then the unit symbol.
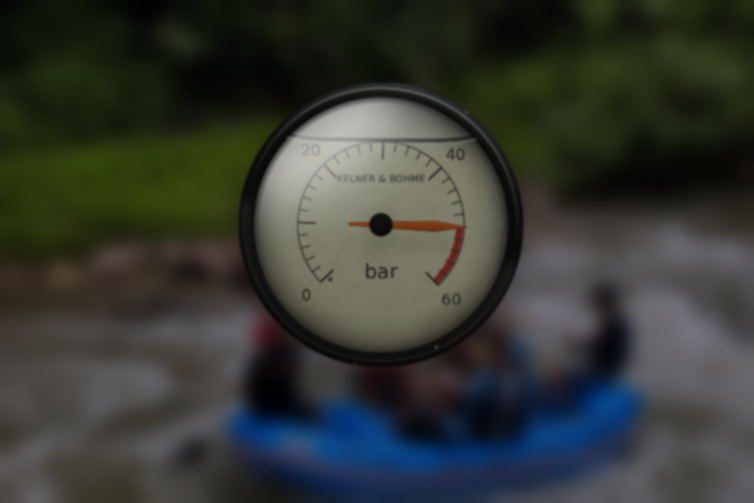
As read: 50 bar
